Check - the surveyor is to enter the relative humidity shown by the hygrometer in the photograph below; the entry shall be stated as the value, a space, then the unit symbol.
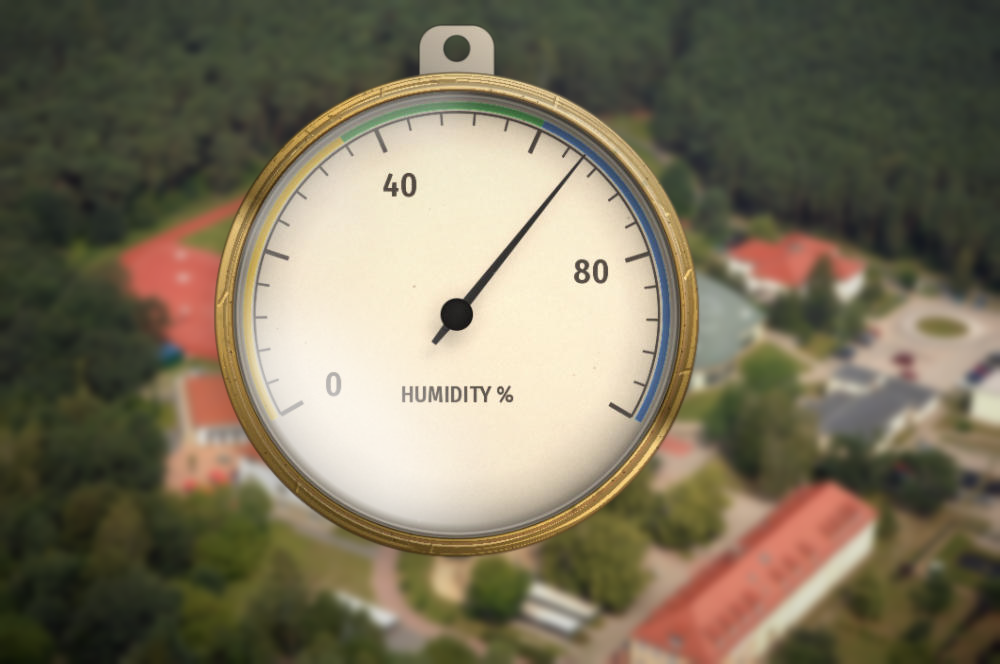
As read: 66 %
